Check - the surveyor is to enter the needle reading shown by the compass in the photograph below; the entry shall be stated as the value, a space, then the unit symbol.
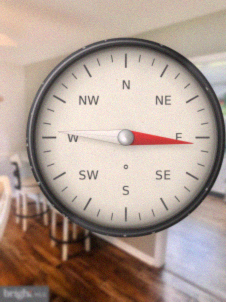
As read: 95 °
